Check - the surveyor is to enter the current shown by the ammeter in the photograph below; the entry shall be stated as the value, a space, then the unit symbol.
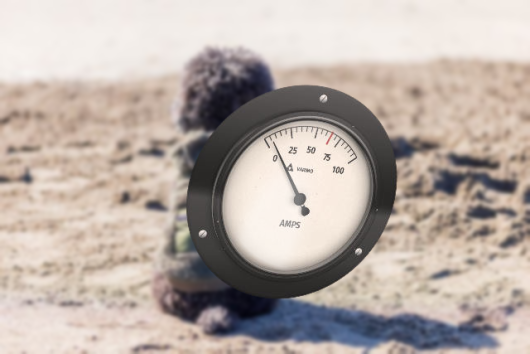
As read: 5 A
